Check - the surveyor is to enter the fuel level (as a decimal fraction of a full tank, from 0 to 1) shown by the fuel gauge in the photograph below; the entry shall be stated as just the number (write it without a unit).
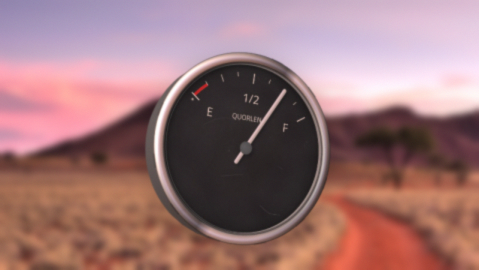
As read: 0.75
